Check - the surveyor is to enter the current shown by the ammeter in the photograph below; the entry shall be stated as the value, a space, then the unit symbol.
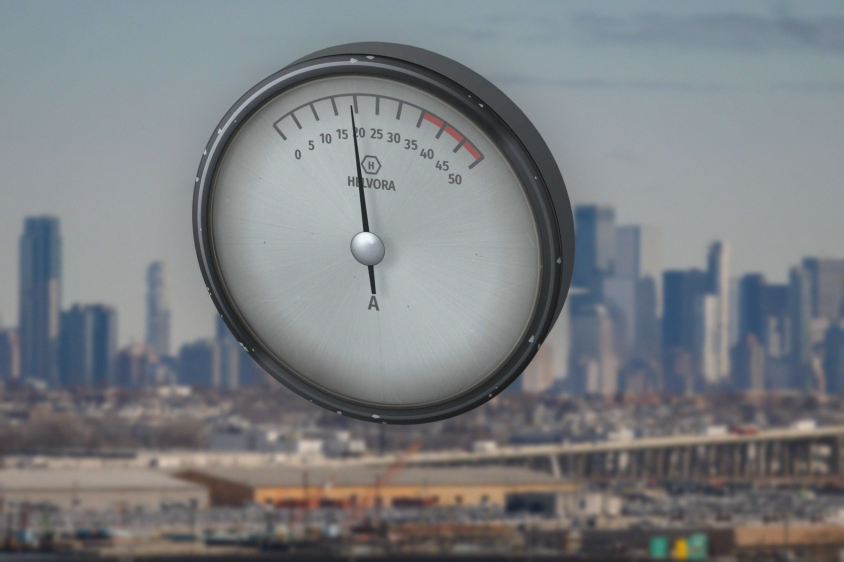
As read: 20 A
